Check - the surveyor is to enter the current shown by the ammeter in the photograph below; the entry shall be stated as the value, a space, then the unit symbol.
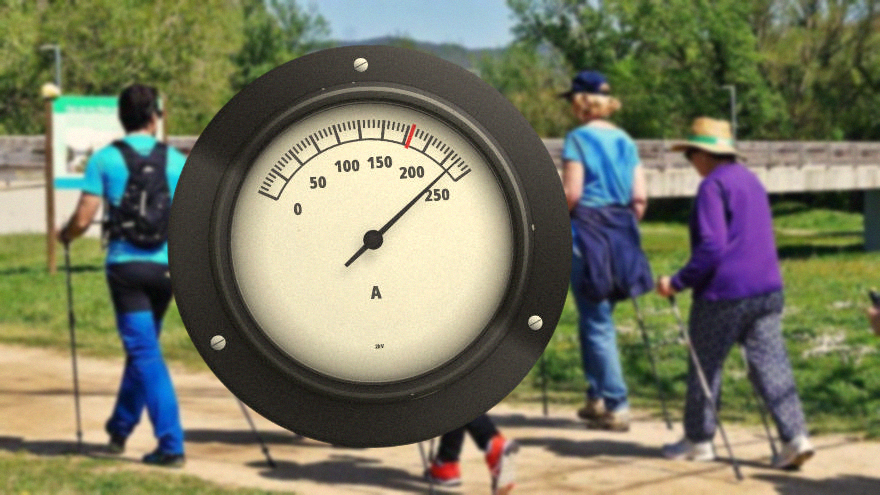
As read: 235 A
